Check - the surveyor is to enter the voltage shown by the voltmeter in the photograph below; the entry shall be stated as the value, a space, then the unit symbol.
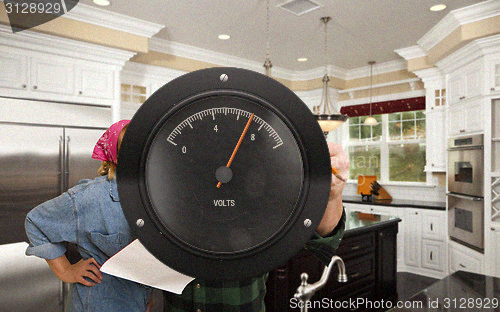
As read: 7 V
